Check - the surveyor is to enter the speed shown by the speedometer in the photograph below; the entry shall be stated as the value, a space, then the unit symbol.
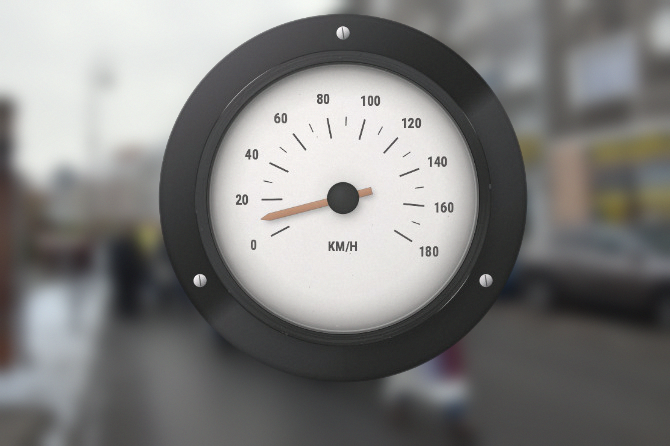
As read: 10 km/h
